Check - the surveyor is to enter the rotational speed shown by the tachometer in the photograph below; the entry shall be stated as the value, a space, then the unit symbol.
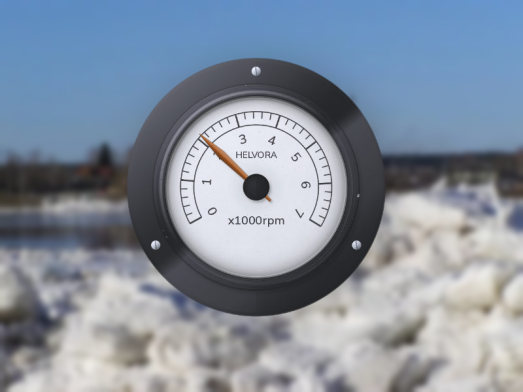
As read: 2100 rpm
